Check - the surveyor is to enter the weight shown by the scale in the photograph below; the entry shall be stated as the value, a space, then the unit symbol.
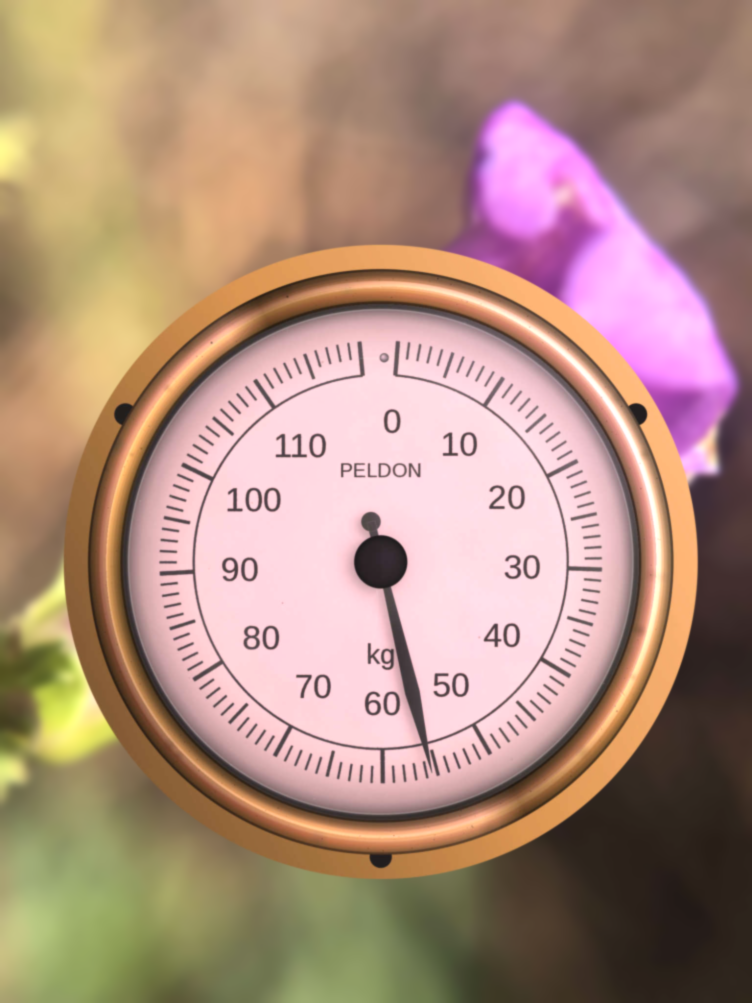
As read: 55.5 kg
